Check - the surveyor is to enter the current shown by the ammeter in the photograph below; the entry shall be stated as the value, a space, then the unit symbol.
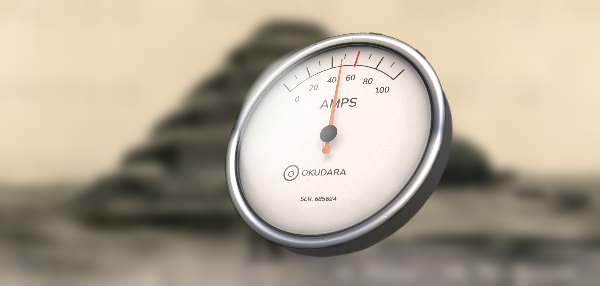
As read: 50 A
